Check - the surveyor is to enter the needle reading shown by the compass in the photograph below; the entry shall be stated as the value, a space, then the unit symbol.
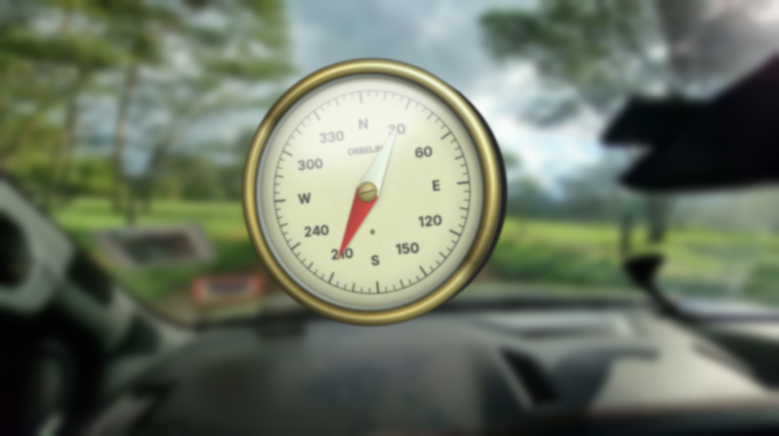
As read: 210 °
